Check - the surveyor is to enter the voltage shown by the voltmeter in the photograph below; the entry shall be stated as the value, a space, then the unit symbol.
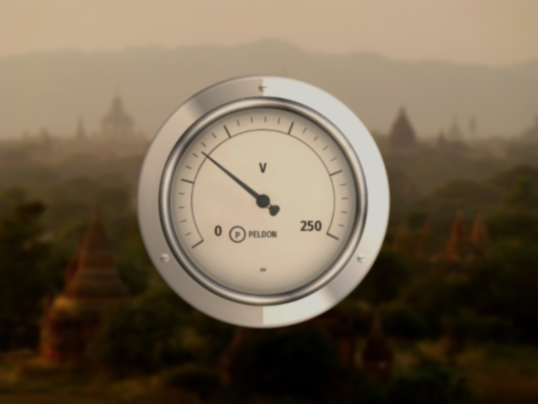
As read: 75 V
